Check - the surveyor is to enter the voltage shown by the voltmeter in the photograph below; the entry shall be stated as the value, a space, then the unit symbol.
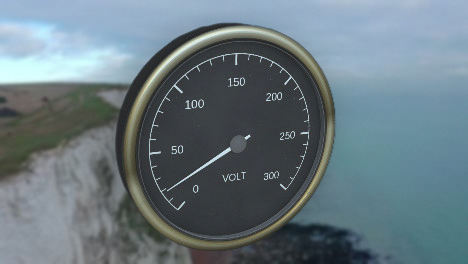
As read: 20 V
